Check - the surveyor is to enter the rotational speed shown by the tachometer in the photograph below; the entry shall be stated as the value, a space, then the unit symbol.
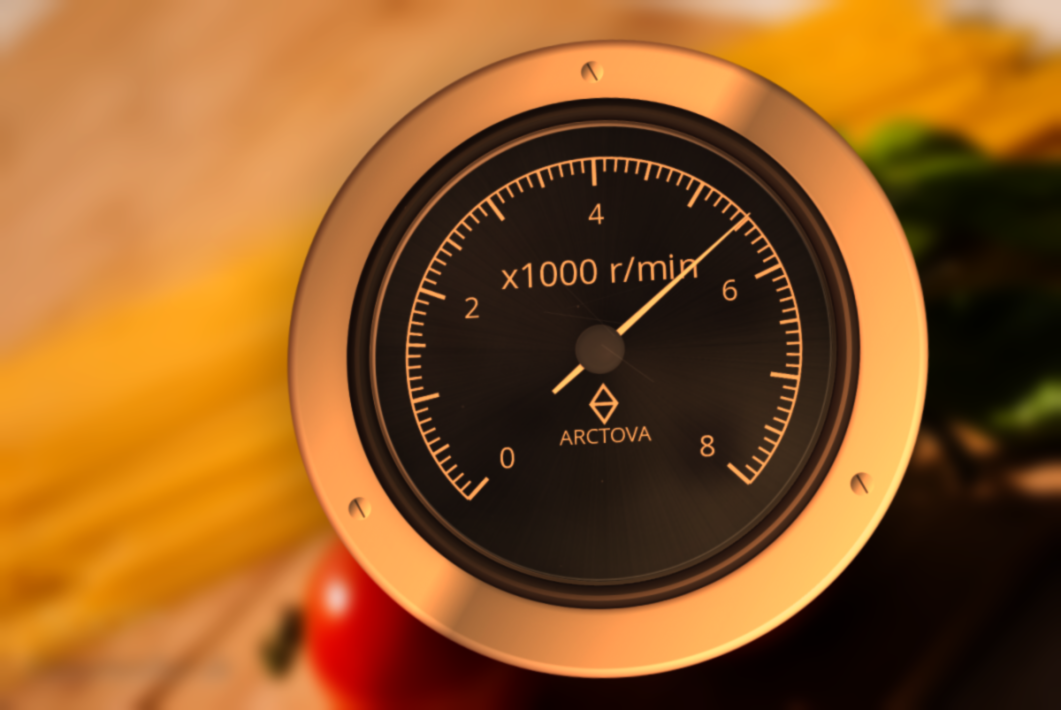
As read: 5500 rpm
